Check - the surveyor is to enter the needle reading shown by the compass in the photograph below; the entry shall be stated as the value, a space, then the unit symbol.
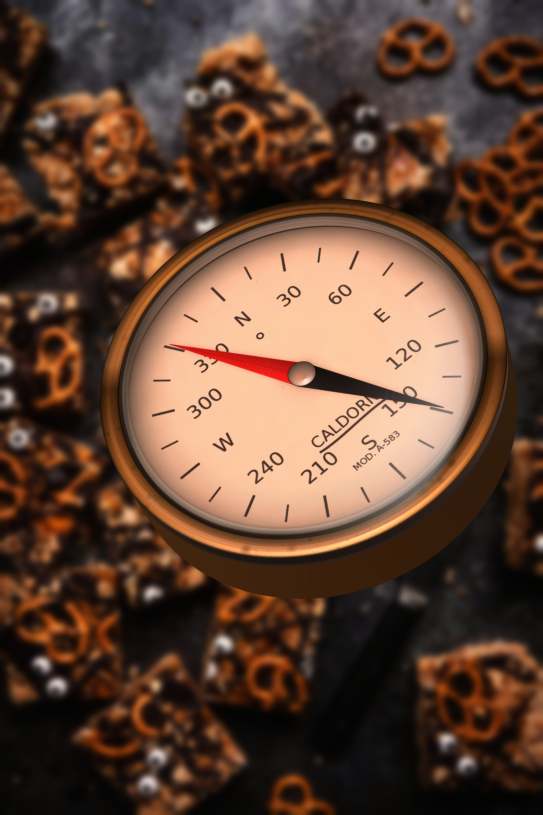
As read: 330 °
